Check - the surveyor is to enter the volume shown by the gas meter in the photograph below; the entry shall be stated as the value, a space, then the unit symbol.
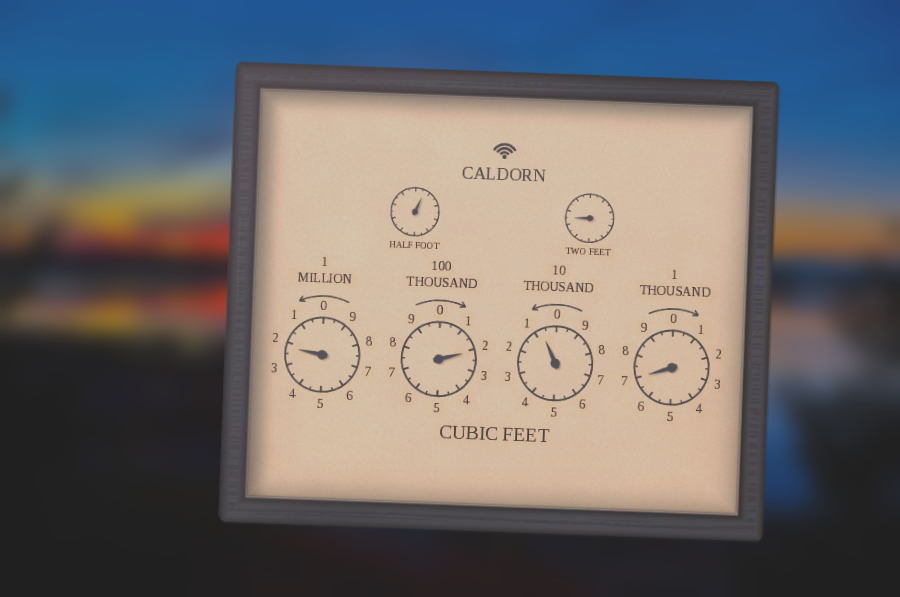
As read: 220700 ft³
